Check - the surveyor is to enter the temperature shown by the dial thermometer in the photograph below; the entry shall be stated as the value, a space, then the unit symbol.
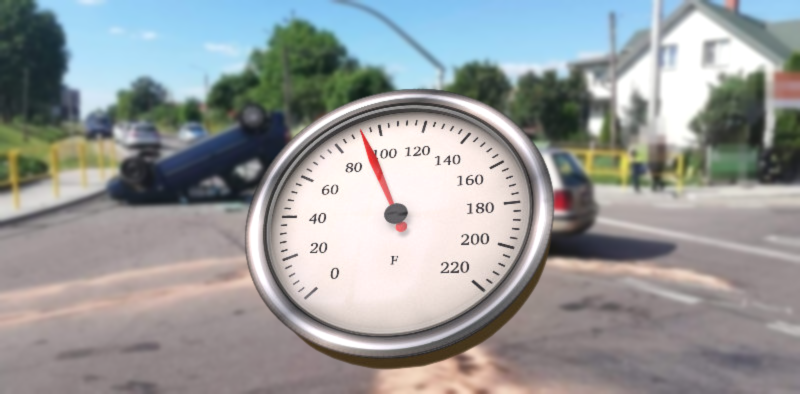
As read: 92 °F
